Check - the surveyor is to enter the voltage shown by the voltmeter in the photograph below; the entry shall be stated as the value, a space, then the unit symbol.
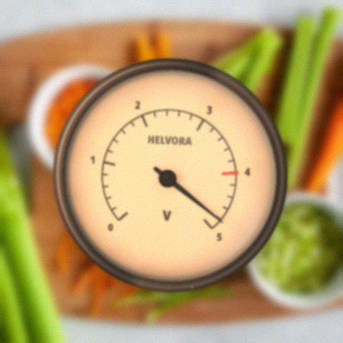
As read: 4.8 V
